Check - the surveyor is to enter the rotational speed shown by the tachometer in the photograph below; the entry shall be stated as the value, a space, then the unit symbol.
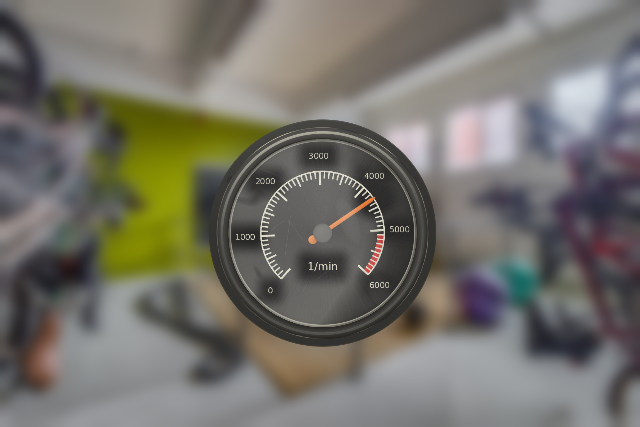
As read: 4300 rpm
